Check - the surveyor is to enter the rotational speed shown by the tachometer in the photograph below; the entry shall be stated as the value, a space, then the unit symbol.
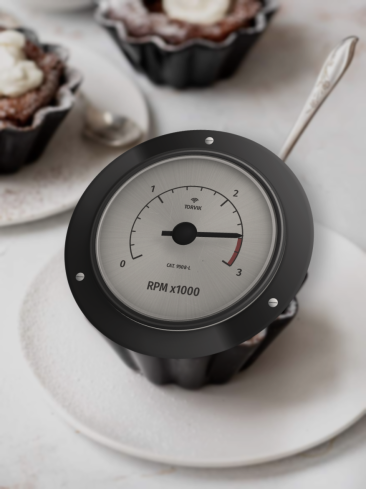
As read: 2600 rpm
